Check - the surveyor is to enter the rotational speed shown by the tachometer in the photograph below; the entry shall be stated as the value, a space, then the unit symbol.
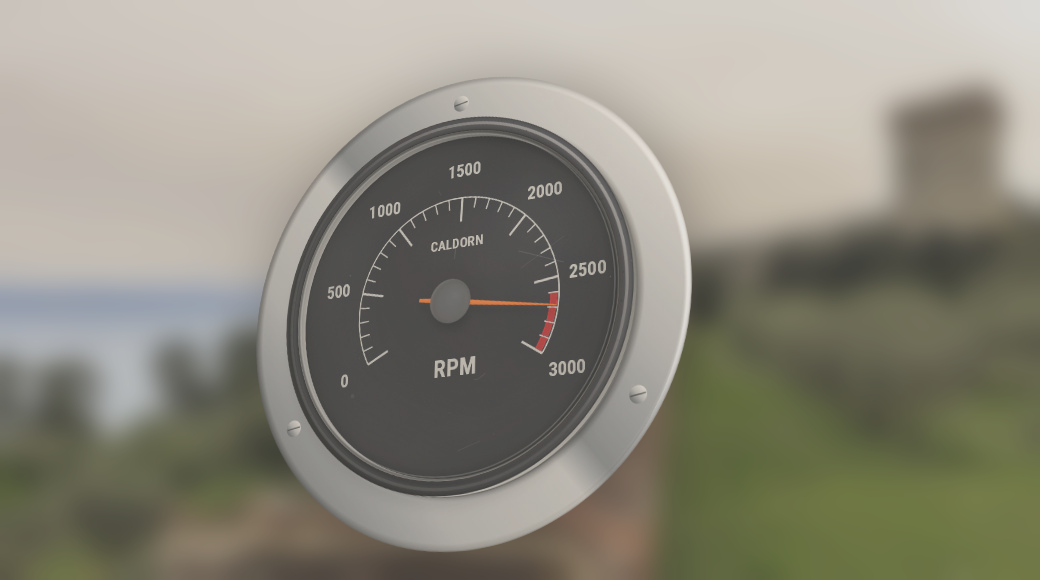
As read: 2700 rpm
